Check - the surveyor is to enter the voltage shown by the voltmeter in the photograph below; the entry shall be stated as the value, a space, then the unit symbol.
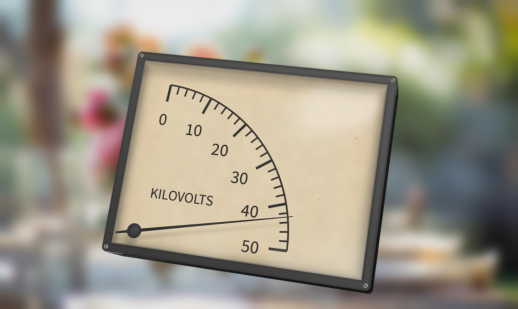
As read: 43 kV
